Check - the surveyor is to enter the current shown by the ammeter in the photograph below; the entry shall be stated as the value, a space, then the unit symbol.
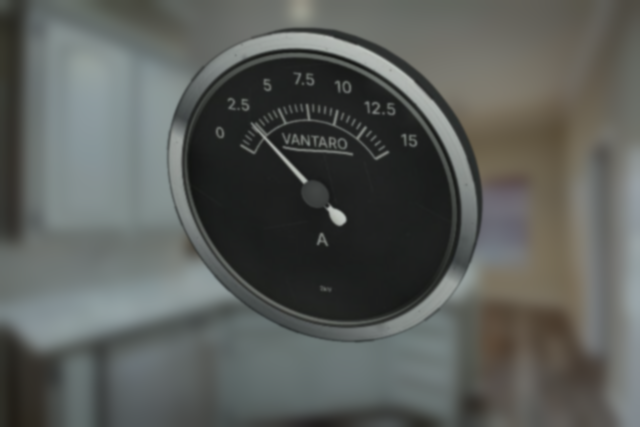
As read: 2.5 A
